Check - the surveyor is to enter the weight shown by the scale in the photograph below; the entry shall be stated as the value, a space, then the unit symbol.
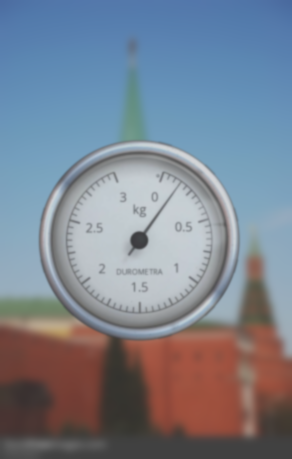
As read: 0.15 kg
